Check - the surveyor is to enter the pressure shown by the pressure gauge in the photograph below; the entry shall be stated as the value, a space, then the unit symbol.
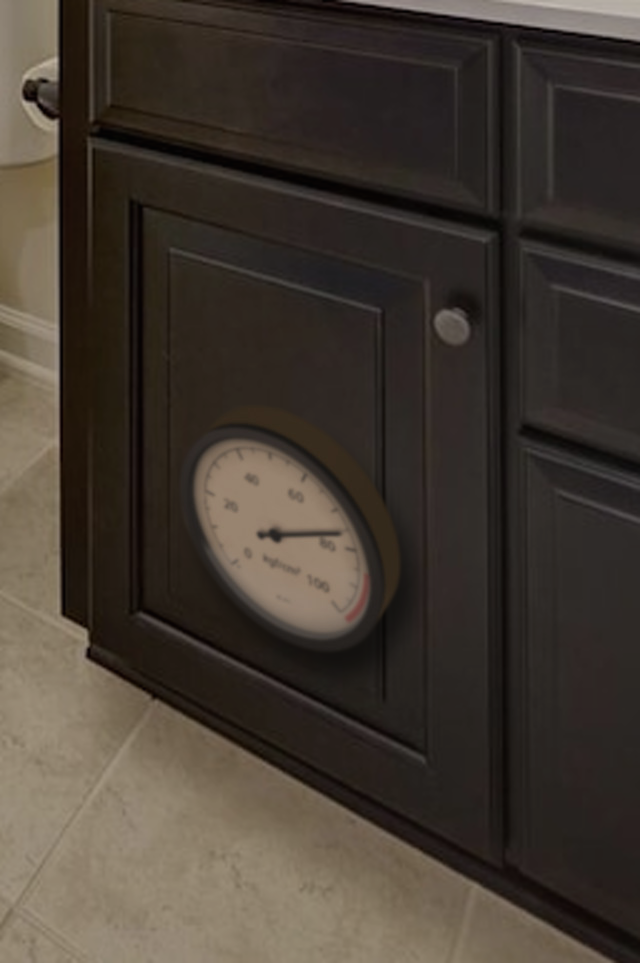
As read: 75 kg/cm²
